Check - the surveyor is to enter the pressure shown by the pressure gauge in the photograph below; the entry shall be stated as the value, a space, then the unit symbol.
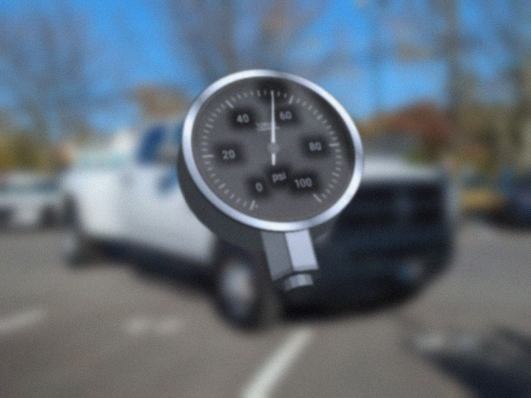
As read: 54 psi
